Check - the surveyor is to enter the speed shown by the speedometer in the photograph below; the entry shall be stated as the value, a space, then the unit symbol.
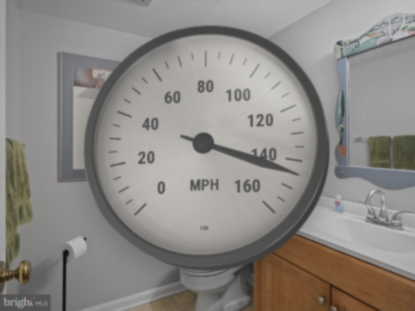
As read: 145 mph
